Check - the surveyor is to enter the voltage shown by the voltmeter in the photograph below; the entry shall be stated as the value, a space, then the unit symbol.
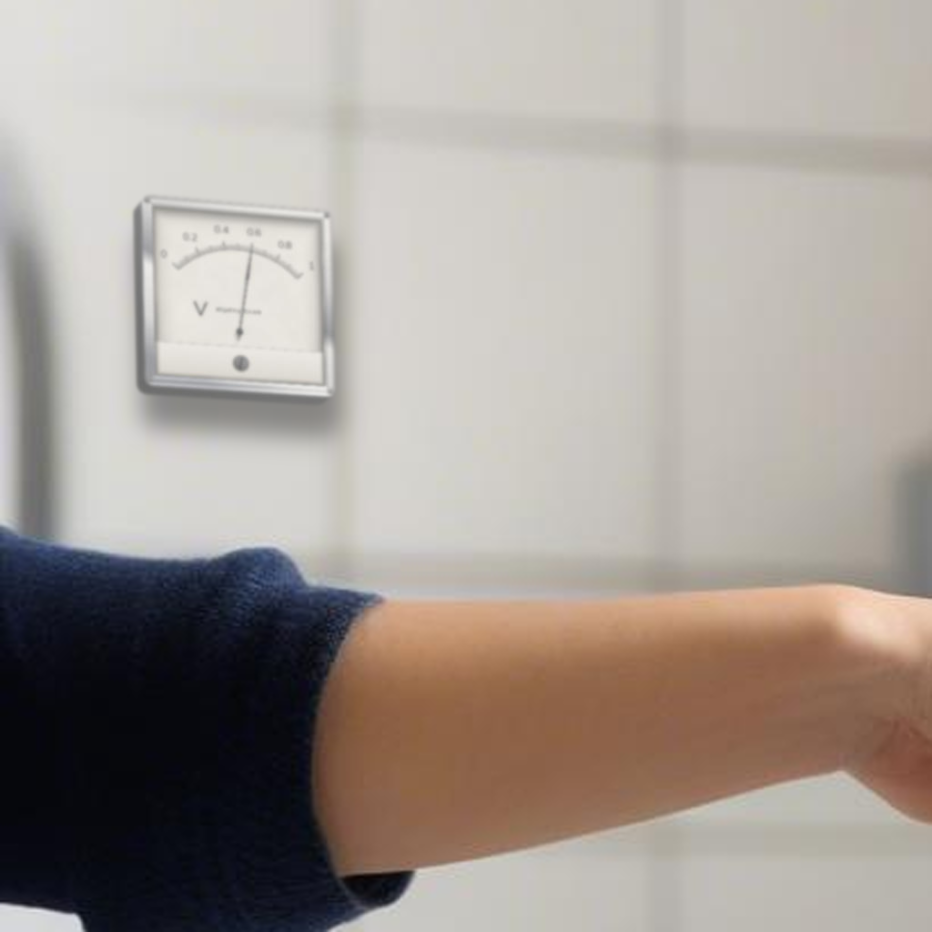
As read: 0.6 V
